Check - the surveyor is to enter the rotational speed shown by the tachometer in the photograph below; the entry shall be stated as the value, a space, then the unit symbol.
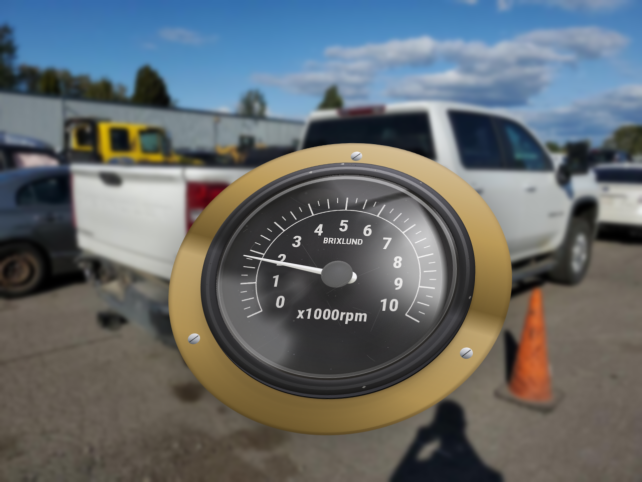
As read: 1750 rpm
